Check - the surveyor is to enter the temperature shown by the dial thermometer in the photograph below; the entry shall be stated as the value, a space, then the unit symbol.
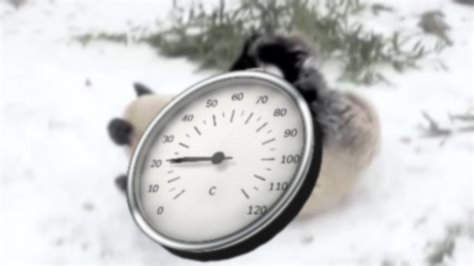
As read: 20 °C
